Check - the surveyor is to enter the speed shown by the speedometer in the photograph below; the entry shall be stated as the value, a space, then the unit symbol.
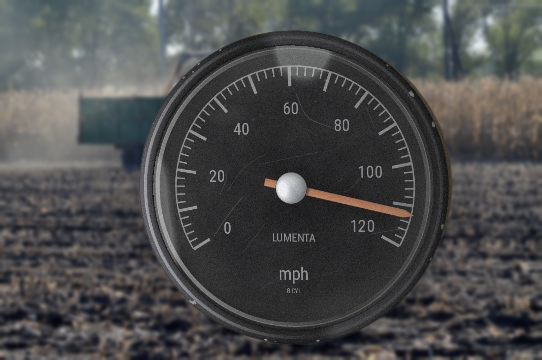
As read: 112 mph
